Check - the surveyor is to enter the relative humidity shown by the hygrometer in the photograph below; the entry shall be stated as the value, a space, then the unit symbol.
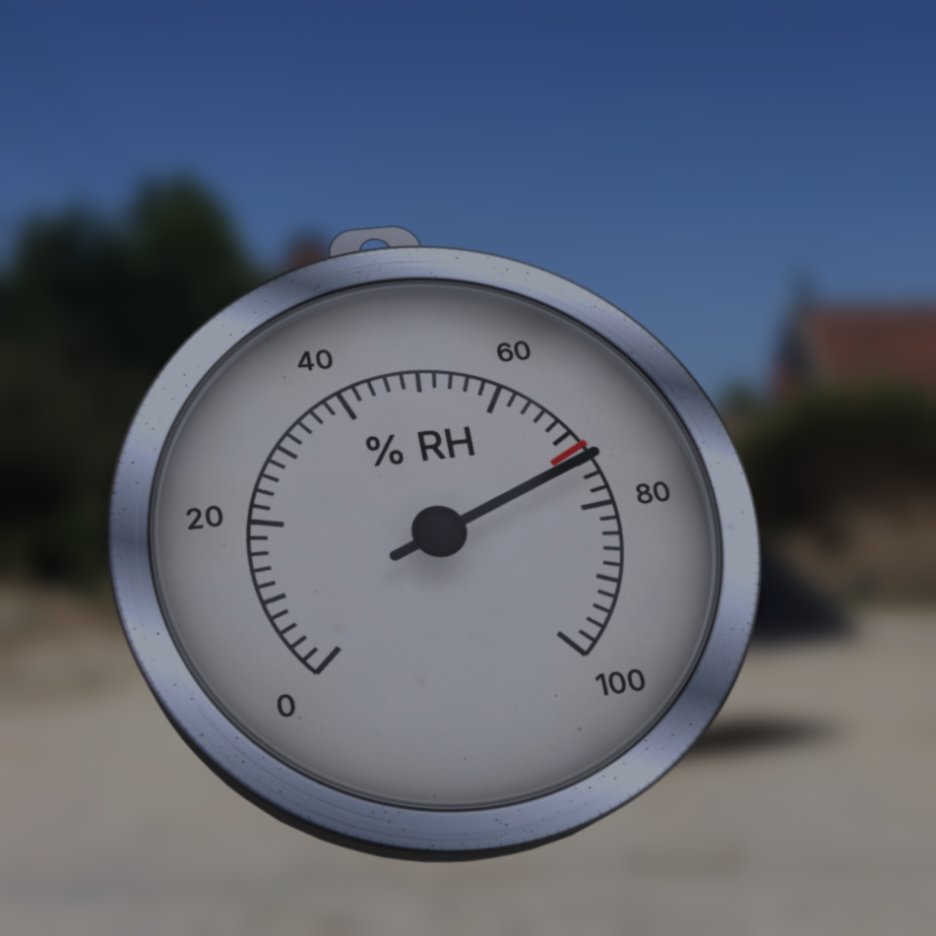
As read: 74 %
